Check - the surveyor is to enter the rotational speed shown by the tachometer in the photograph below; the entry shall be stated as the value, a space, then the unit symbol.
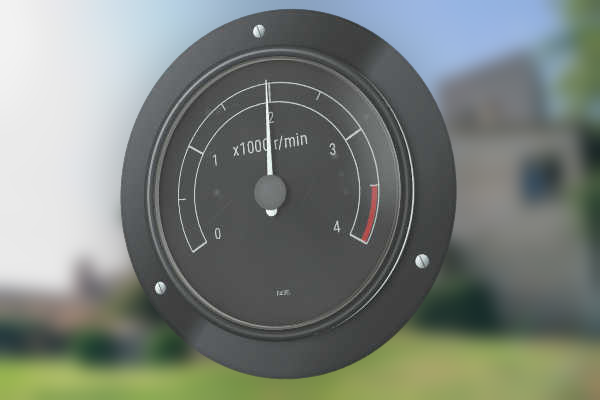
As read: 2000 rpm
